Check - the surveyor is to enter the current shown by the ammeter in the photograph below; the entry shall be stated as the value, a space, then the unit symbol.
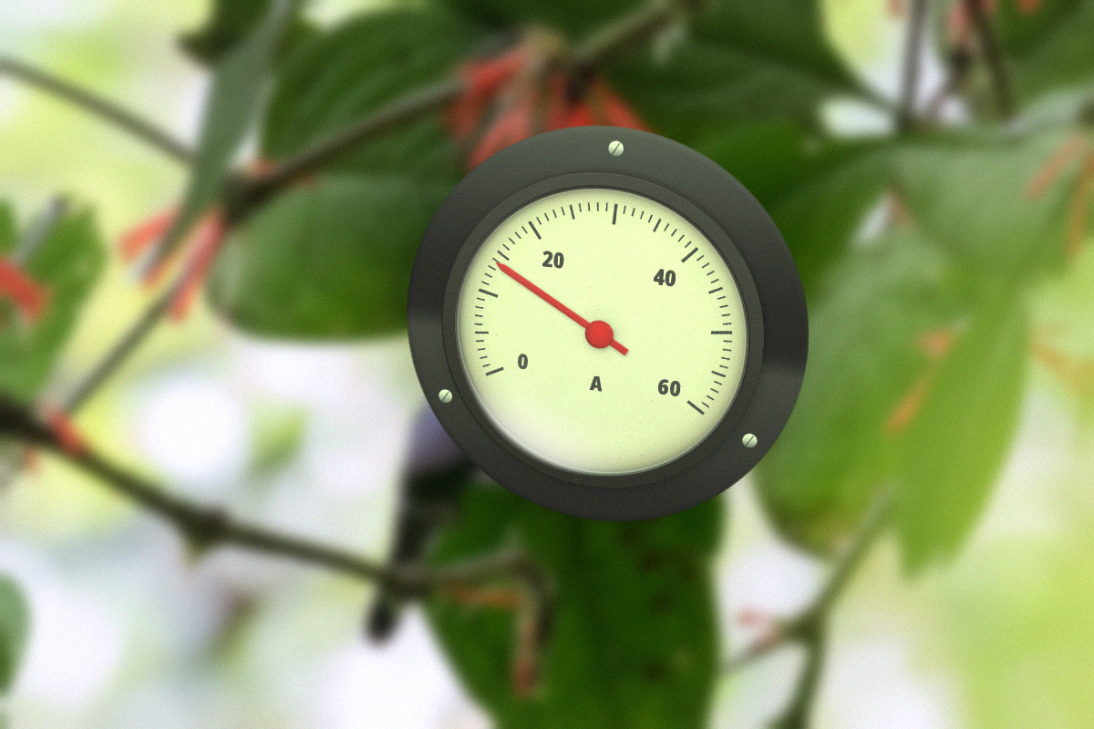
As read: 14 A
